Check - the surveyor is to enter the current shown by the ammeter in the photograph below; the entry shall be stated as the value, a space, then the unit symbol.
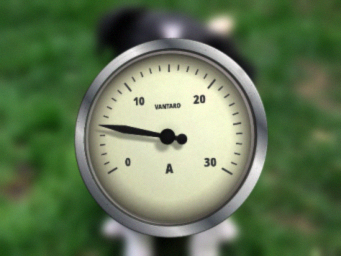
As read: 5 A
